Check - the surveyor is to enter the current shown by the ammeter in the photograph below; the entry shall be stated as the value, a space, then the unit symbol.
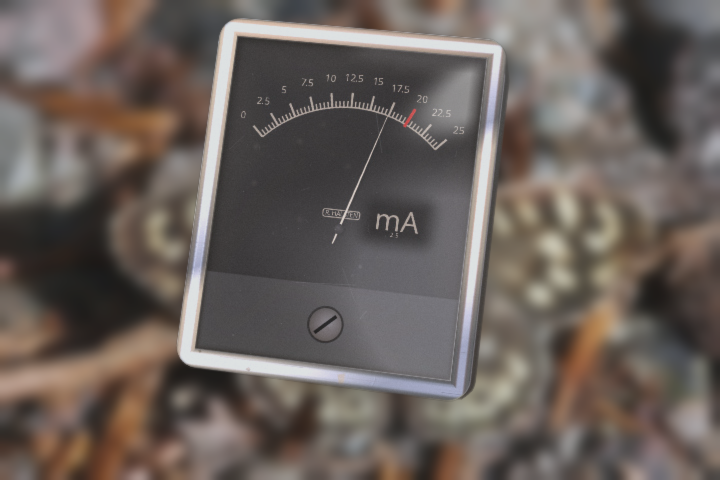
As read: 17.5 mA
